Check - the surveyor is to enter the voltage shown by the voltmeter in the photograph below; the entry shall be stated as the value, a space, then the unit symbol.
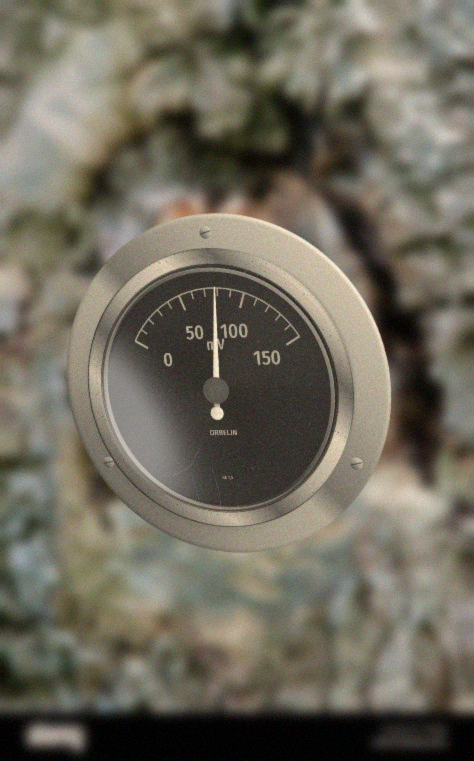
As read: 80 mV
